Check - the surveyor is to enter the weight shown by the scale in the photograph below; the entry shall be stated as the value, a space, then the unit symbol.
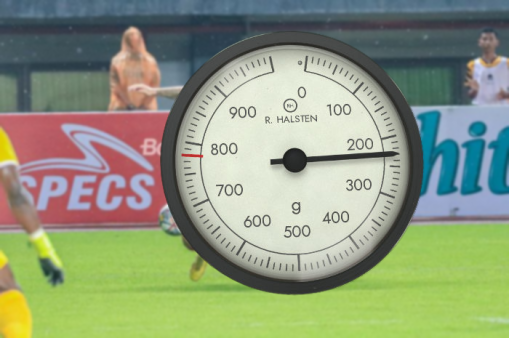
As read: 230 g
